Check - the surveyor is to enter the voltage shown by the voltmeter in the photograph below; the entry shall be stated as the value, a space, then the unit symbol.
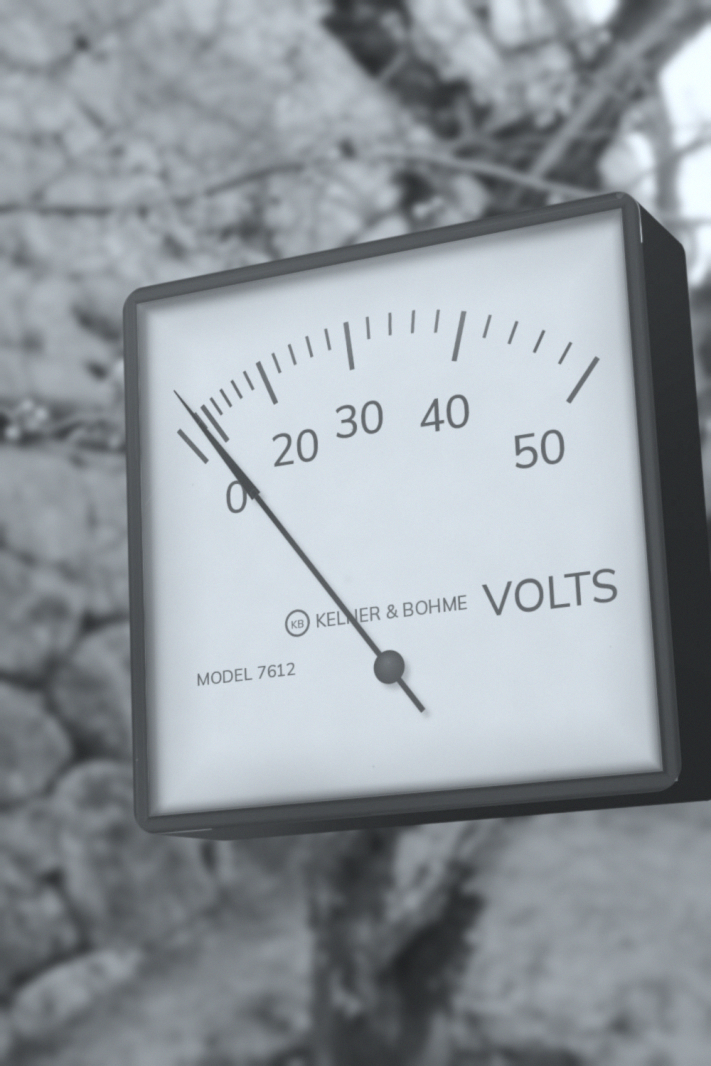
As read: 8 V
